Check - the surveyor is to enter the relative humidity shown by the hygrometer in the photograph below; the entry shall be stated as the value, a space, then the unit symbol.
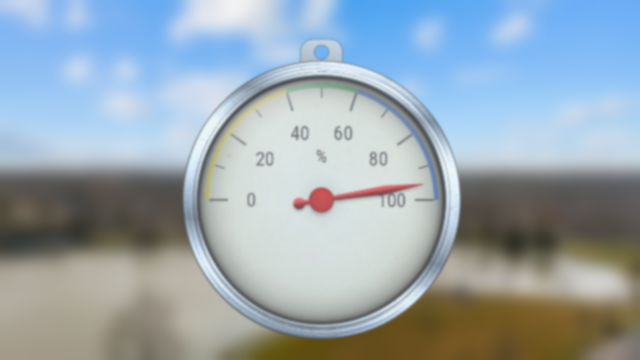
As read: 95 %
